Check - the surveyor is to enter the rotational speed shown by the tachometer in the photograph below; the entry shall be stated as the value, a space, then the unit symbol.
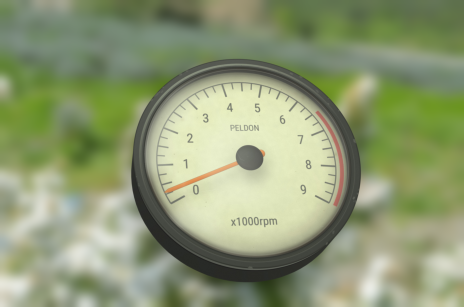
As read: 250 rpm
